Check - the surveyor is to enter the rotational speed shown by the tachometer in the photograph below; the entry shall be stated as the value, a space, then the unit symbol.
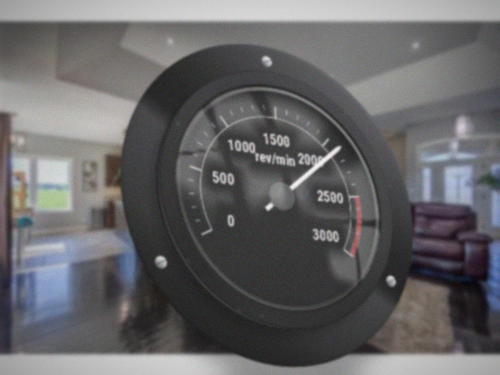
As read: 2100 rpm
